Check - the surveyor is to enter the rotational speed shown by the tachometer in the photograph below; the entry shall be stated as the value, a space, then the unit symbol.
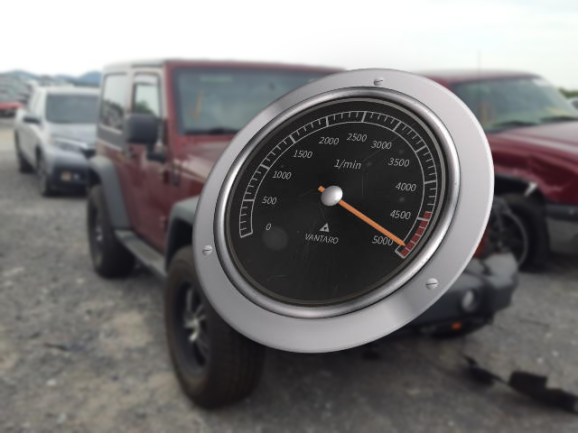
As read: 4900 rpm
